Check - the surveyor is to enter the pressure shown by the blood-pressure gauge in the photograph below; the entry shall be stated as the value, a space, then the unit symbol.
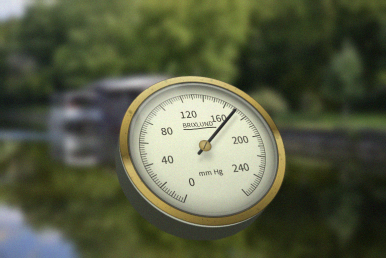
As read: 170 mmHg
